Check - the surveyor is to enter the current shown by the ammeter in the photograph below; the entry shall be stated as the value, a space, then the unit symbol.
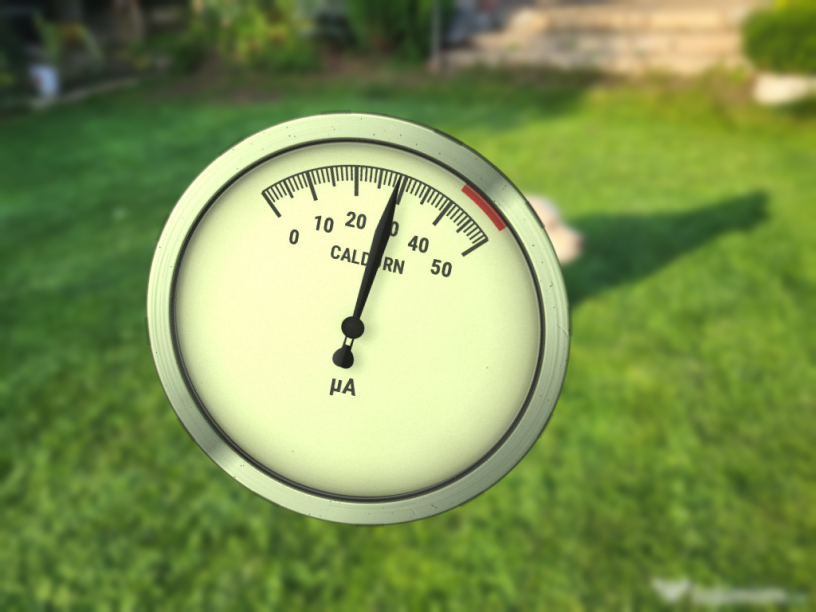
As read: 29 µA
